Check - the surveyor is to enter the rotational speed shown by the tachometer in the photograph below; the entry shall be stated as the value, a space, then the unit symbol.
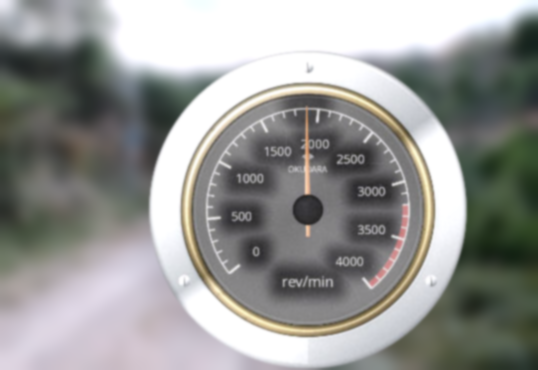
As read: 1900 rpm
